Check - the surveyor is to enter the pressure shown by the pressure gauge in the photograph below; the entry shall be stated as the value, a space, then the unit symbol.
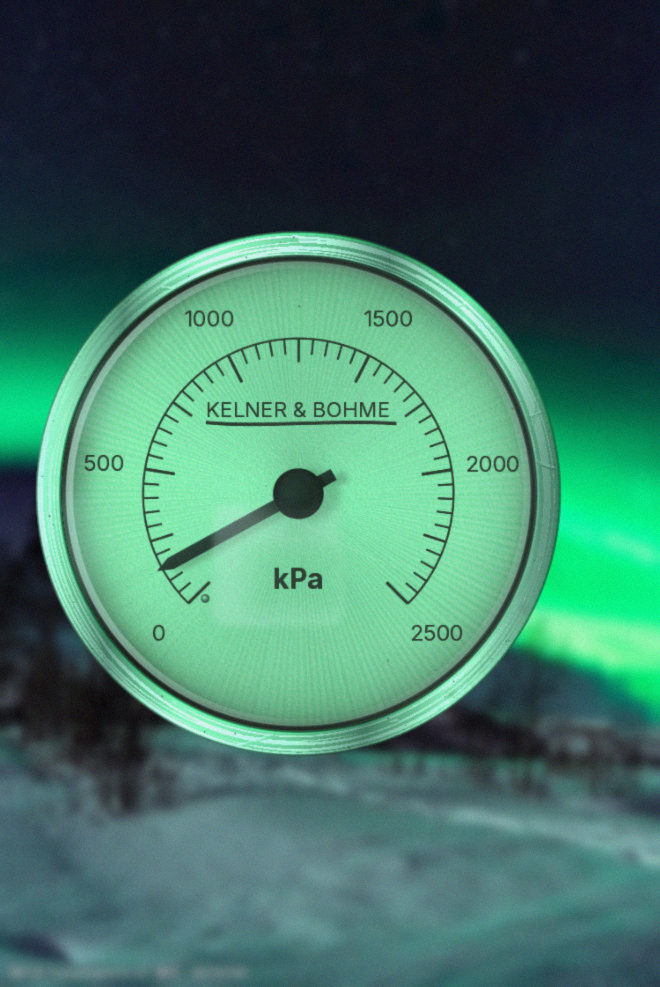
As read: 150 kPa
